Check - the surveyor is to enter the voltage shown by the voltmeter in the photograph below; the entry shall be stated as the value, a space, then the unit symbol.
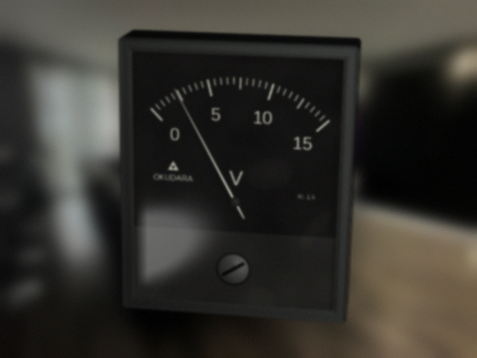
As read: 2.5 V
